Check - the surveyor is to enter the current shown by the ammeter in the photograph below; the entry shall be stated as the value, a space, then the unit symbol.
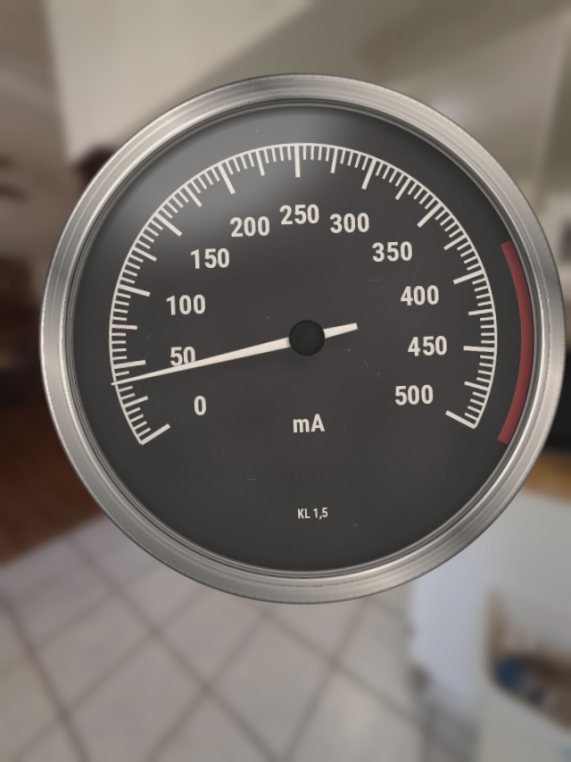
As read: 40 mA
